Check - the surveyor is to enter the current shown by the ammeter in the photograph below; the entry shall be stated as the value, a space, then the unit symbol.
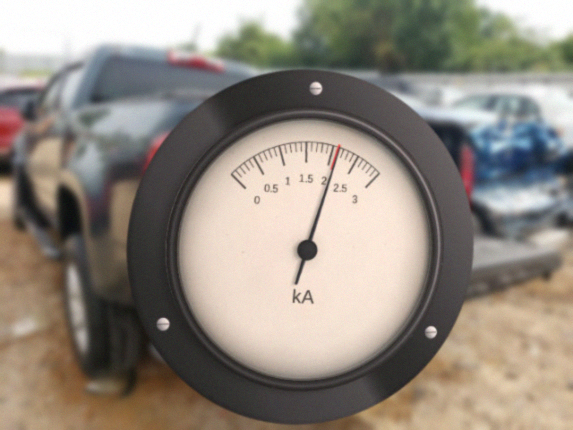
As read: 2.1 kA
